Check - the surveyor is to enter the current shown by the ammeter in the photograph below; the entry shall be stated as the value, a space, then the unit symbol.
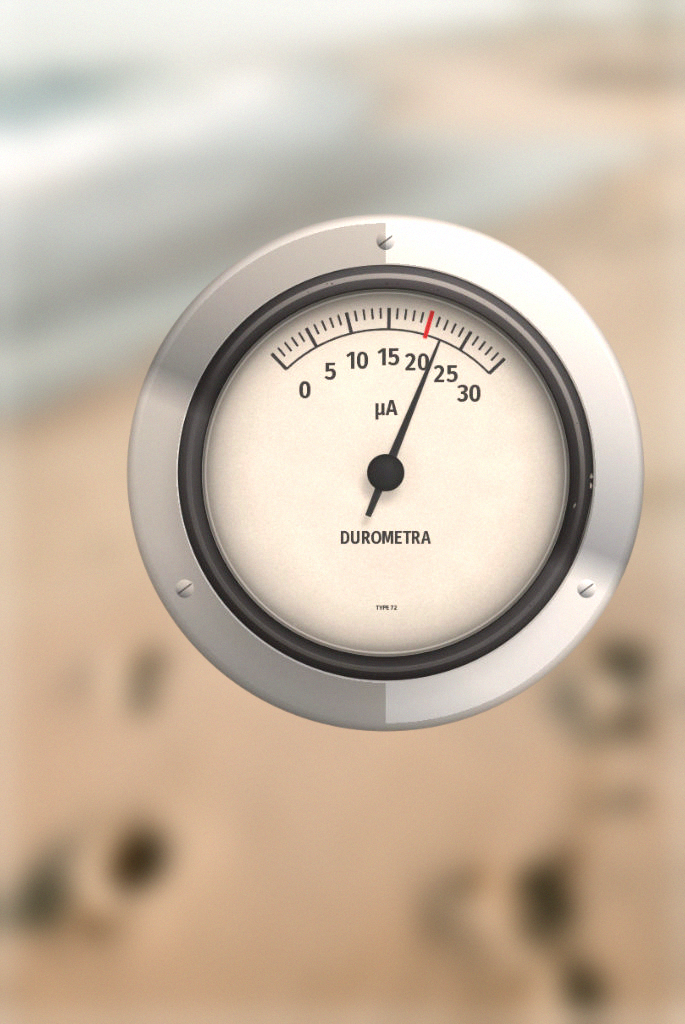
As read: 22 µA
